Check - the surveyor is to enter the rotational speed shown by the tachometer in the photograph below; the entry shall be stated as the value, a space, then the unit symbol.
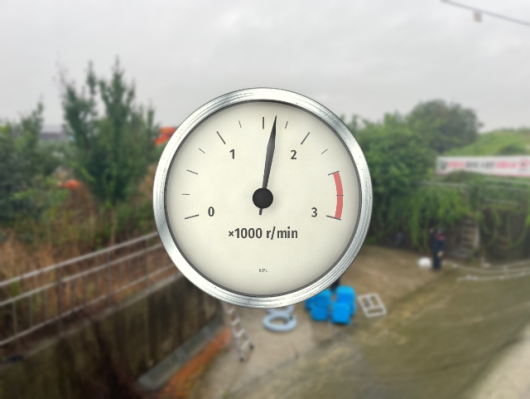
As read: 1625 rpm
